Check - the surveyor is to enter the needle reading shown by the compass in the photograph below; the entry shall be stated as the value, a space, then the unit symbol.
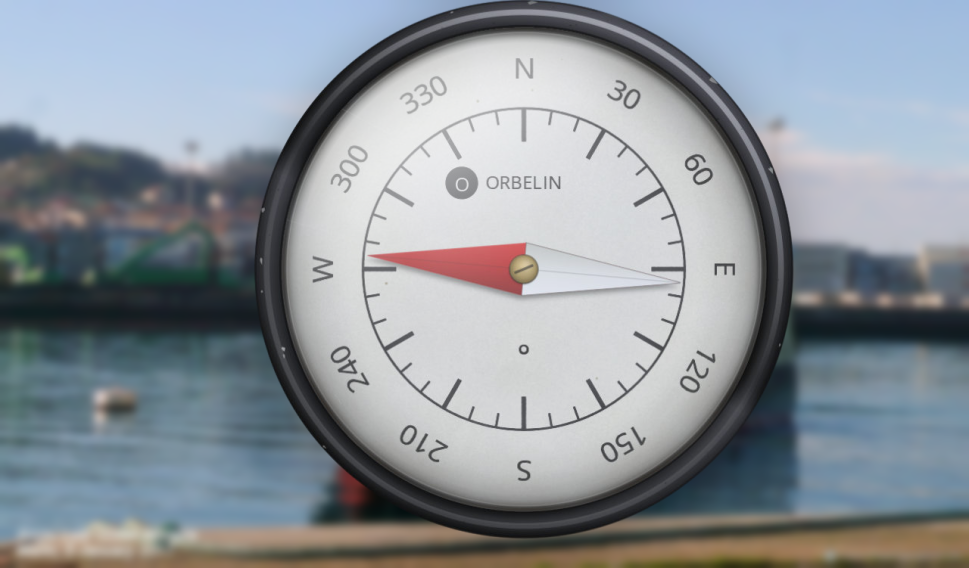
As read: 275 °
